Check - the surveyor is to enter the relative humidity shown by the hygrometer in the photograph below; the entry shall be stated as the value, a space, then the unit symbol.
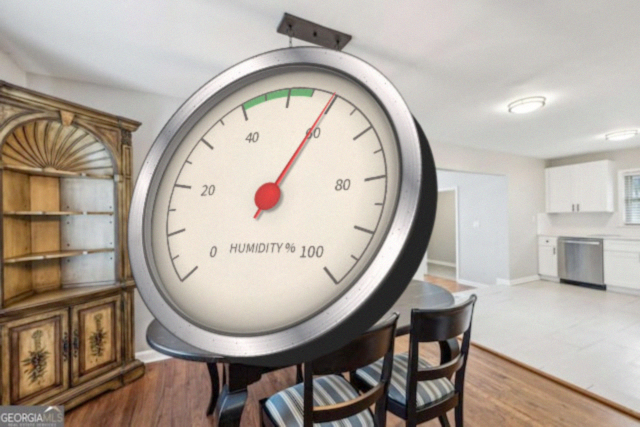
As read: 60 %
